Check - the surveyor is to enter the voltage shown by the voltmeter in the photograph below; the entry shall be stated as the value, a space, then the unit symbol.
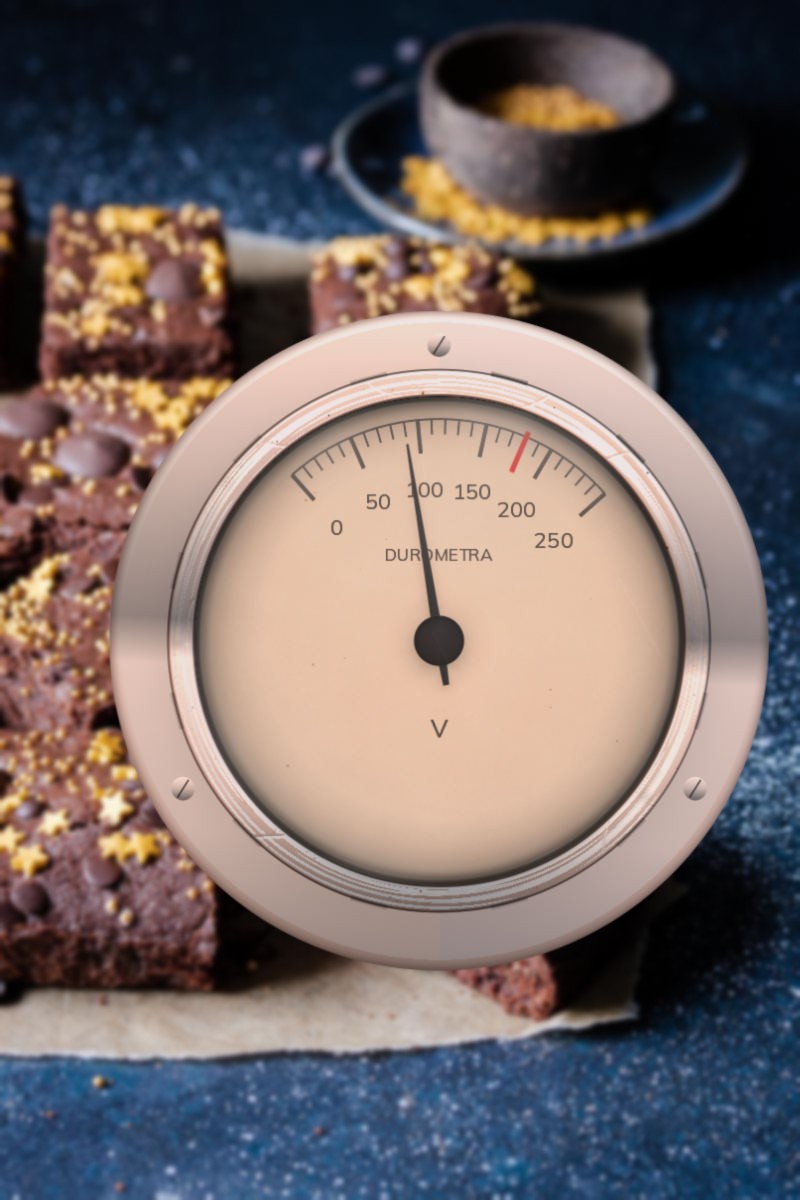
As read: 90 V
